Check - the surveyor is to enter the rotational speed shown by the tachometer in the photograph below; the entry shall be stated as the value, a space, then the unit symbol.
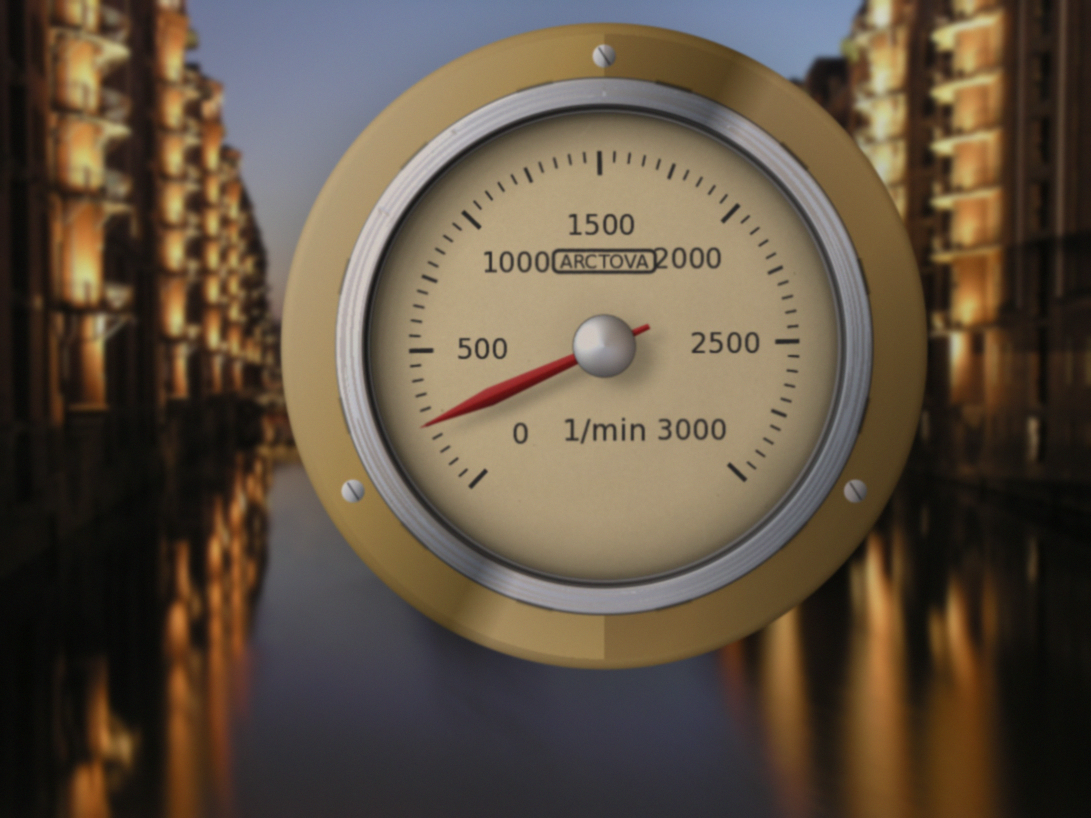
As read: 250 rpm
